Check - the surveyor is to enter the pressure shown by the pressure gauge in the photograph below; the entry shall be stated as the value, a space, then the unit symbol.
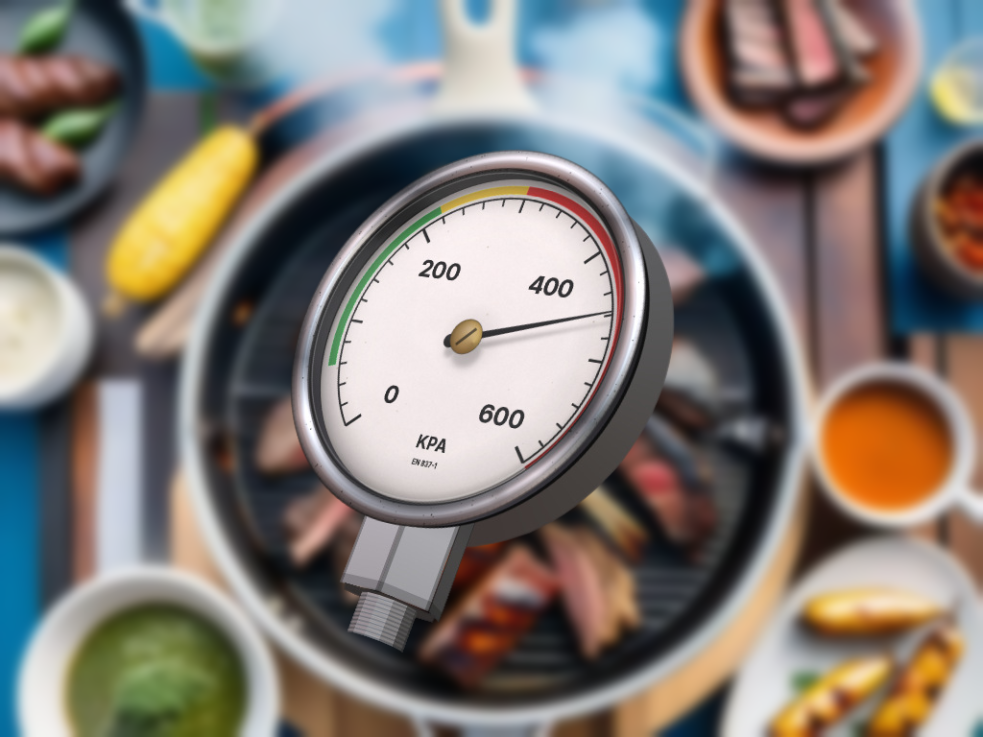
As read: 460 kPa
